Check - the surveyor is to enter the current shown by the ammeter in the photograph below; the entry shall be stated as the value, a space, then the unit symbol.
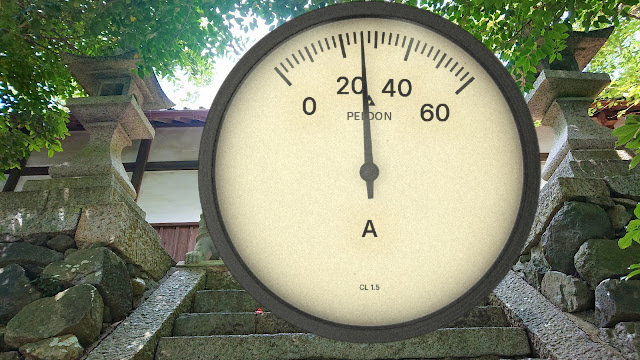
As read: 26 A
